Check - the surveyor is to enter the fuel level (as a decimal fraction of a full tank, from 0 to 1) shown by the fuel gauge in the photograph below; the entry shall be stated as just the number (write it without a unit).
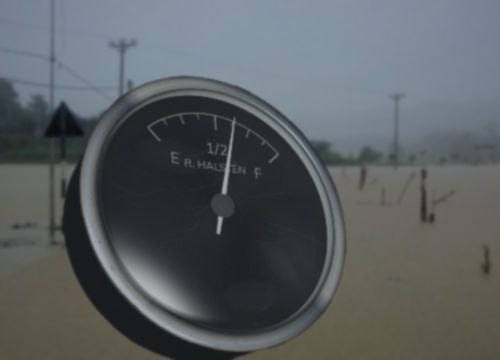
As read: 0.625
